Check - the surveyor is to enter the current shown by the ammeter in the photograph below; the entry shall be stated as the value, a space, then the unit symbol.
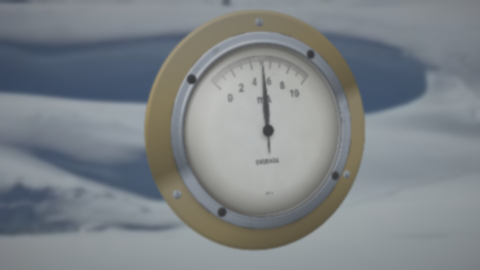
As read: 5 mA
